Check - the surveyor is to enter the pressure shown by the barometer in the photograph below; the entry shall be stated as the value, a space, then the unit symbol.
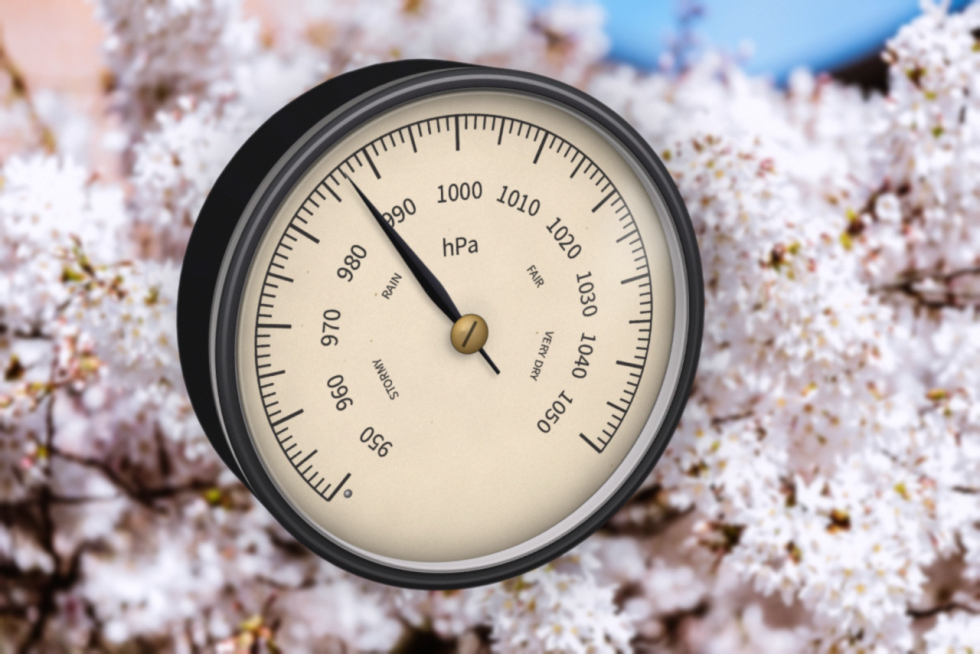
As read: 987 hPa
